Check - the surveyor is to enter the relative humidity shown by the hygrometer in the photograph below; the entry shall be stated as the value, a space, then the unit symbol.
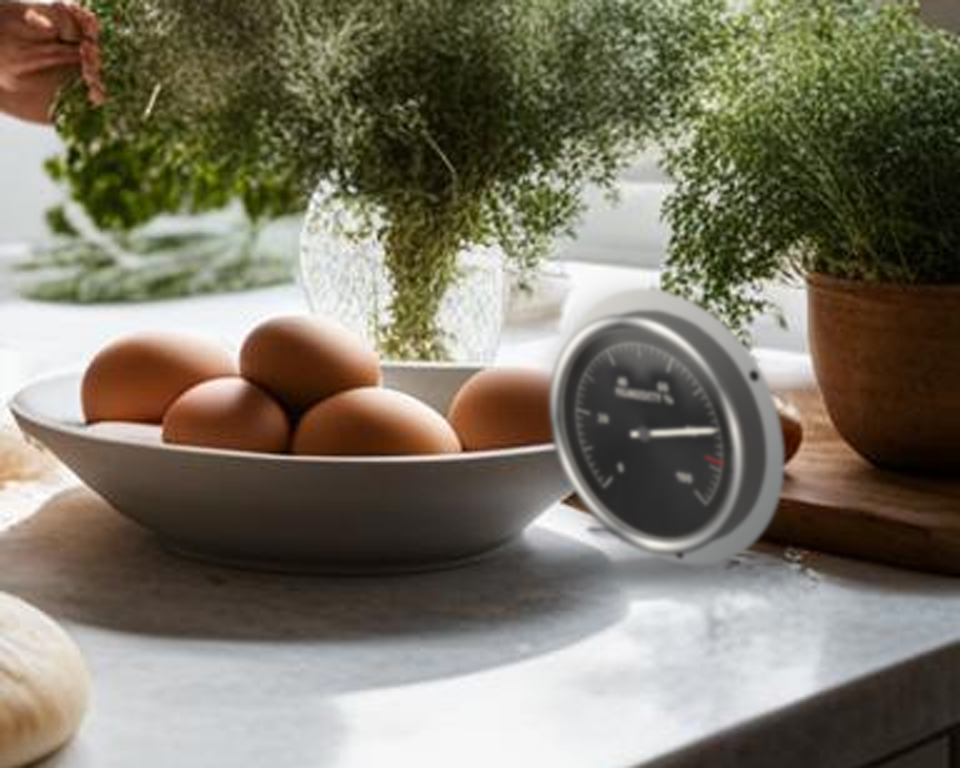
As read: 80 %
